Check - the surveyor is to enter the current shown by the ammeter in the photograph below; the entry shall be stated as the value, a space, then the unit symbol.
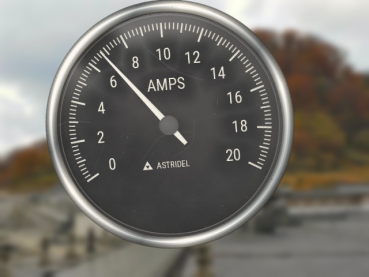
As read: 6.8 A
